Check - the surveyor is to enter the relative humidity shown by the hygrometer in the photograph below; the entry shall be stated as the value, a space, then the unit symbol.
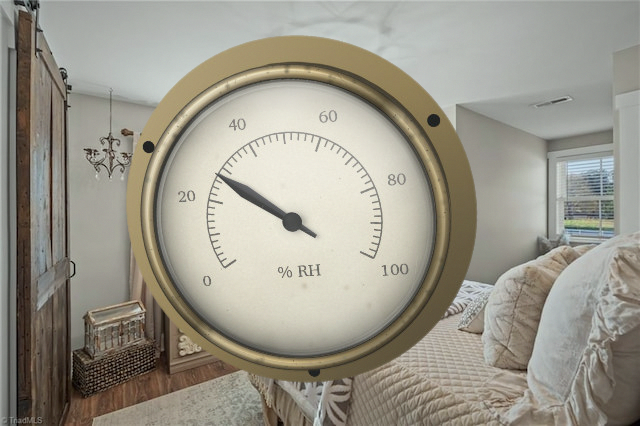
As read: 28 %
